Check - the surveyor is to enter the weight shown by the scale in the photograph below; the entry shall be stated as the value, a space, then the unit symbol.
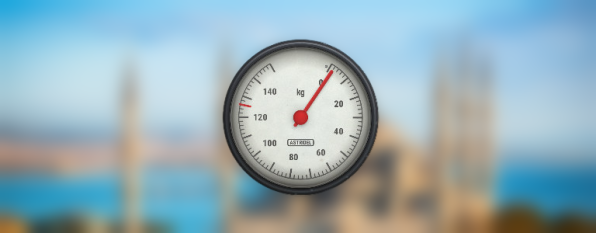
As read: 2 kg
